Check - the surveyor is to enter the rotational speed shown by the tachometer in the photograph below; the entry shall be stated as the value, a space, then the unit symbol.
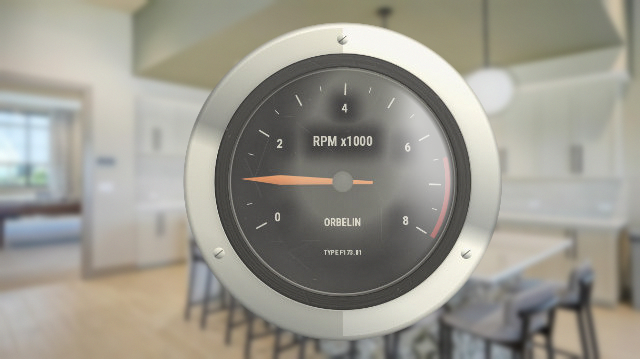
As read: 1000 rpm
